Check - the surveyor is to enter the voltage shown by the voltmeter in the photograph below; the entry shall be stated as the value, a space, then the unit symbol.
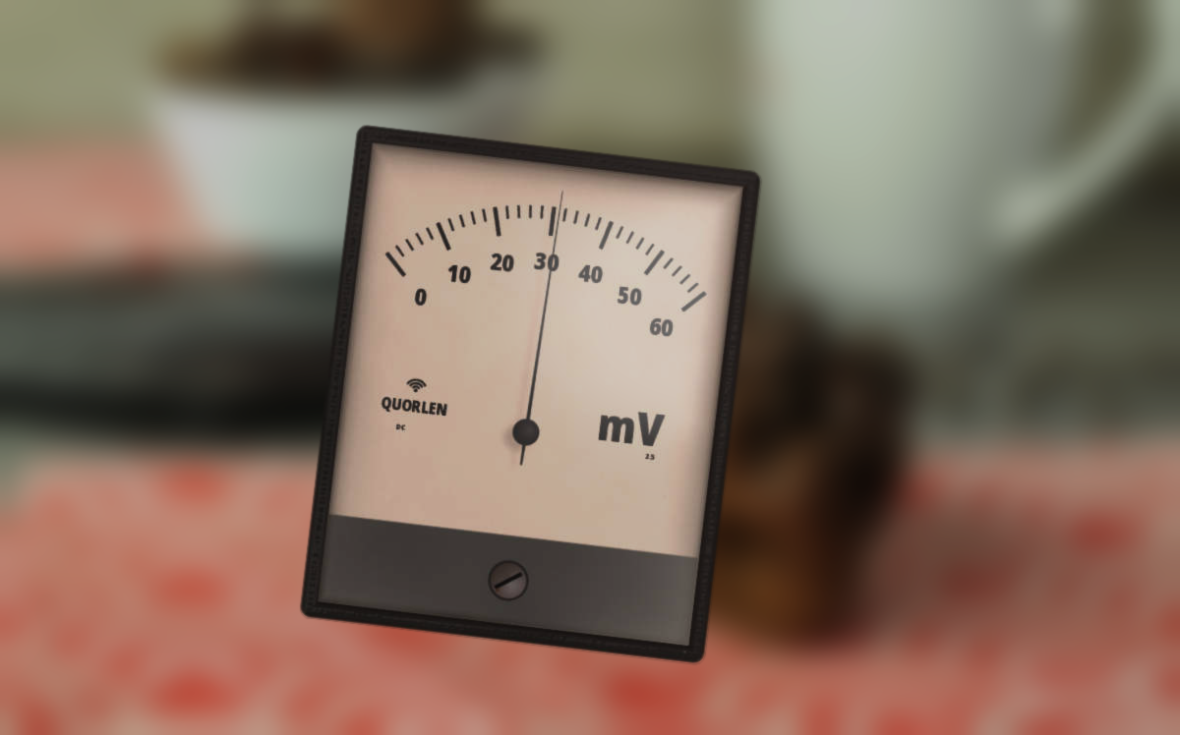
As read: 31 mV
